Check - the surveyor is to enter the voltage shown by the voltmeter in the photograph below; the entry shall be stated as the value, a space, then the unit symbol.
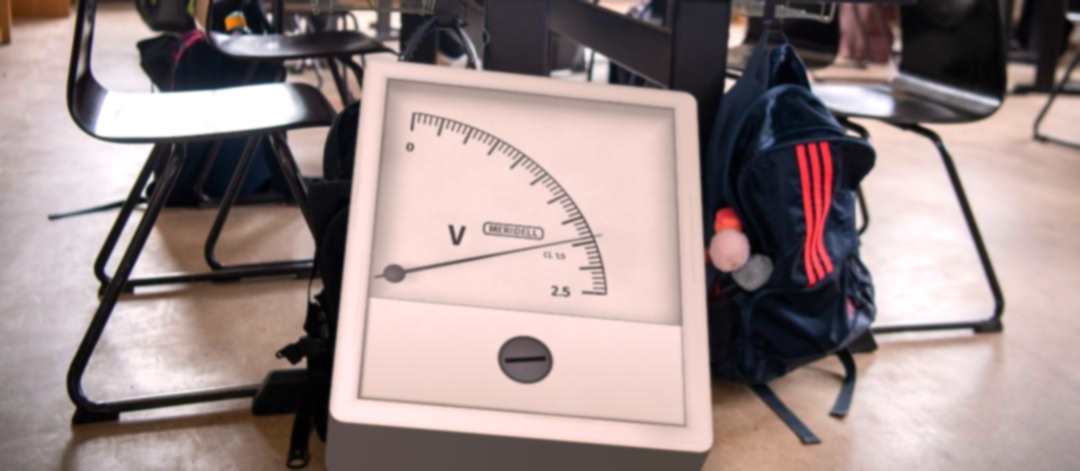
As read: 2 V
